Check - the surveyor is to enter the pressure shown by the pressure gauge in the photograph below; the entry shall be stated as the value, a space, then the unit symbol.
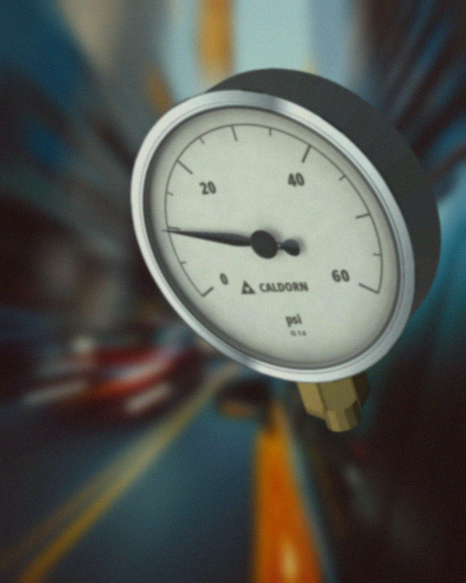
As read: 10 psi
